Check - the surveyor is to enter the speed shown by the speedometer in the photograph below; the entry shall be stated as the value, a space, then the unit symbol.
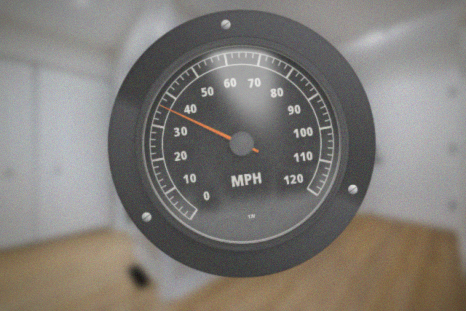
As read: 36 mph
